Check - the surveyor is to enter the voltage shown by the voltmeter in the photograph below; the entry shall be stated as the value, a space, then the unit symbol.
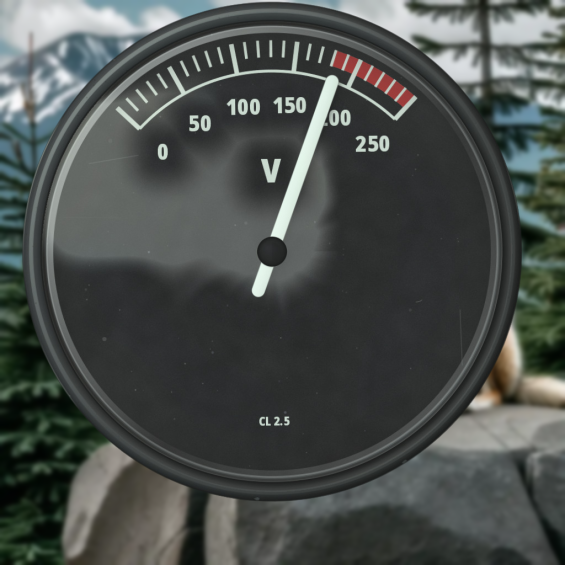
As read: 185 V
